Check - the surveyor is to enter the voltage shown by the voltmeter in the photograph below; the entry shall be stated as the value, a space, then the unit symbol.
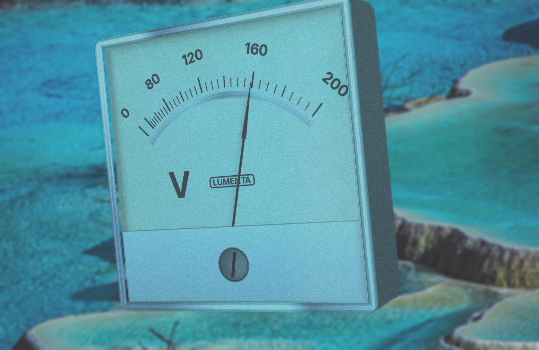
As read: 160 V
